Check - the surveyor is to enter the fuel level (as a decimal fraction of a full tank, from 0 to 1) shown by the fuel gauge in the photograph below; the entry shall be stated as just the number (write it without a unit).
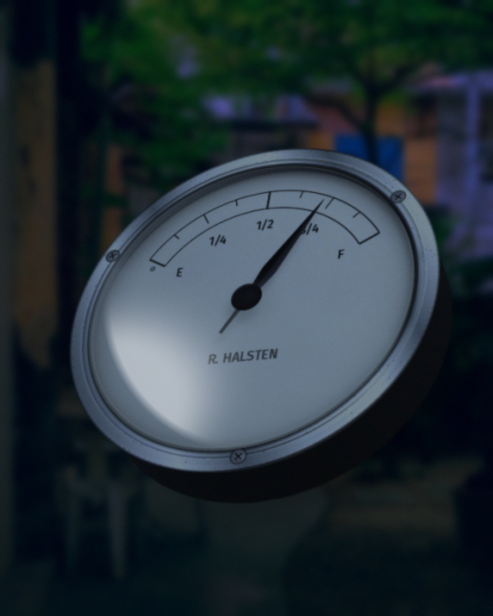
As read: 0.75
